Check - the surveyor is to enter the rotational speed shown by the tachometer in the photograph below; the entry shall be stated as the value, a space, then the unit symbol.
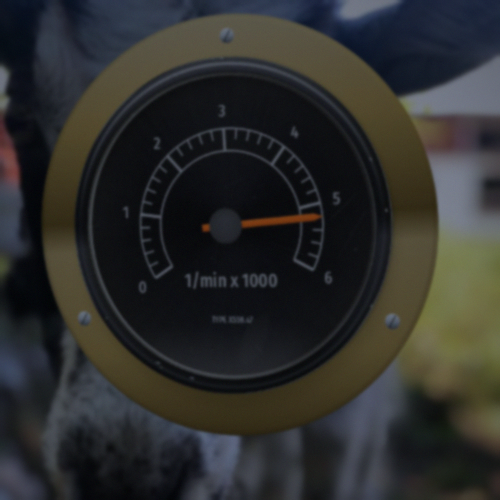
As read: 5200 rpm
